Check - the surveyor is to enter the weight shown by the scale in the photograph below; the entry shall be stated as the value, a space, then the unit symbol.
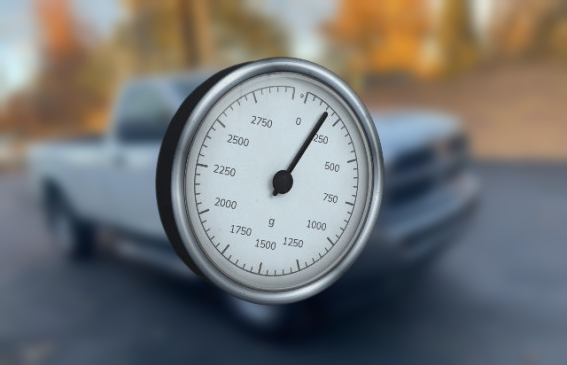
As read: 150 g
